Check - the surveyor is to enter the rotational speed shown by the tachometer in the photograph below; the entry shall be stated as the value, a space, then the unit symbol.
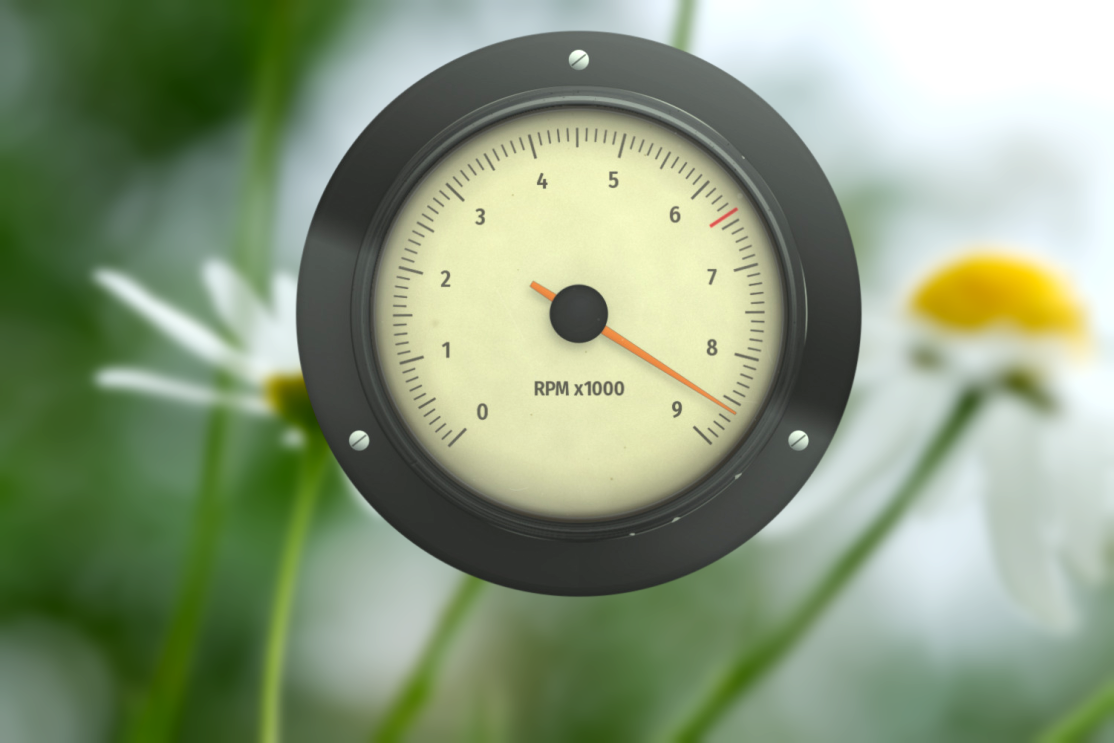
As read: 8600 rpm
